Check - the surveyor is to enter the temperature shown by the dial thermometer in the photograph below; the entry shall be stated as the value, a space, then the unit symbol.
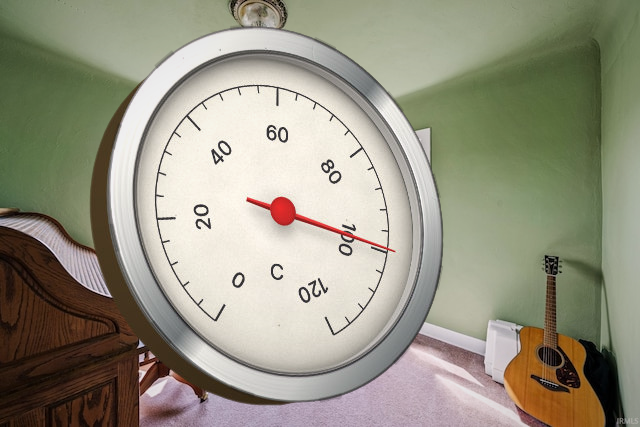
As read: 100 °C
